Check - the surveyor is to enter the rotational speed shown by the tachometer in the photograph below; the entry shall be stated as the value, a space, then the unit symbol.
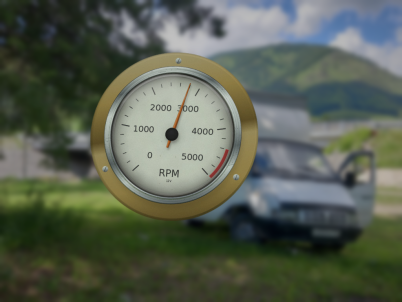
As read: 2800 rpm
